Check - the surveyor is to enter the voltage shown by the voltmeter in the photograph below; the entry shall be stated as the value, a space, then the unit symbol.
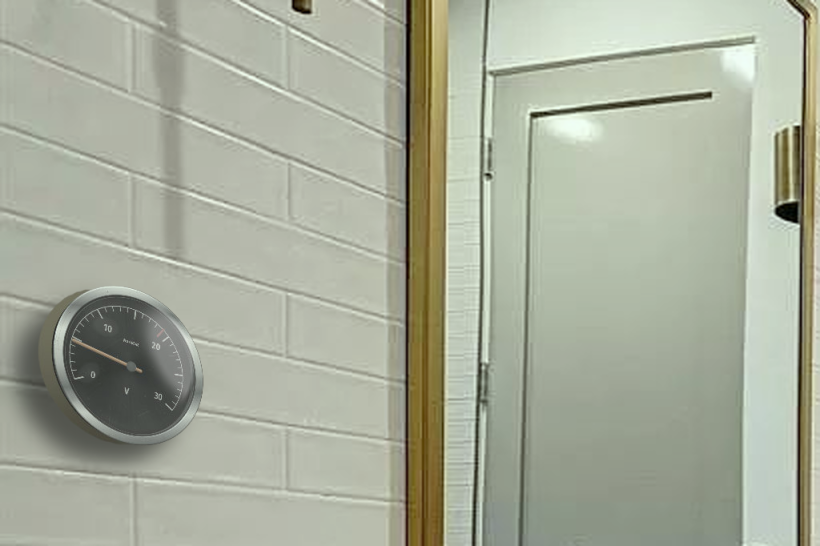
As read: 4.5 V
